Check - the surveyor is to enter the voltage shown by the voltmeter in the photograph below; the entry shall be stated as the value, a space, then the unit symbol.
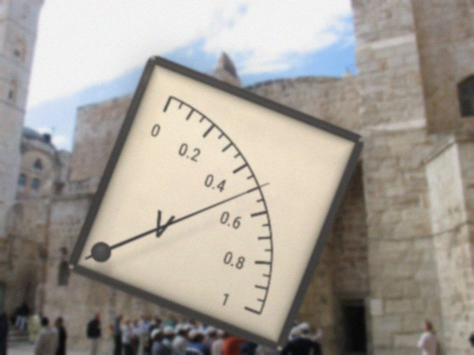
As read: 0.5 V
